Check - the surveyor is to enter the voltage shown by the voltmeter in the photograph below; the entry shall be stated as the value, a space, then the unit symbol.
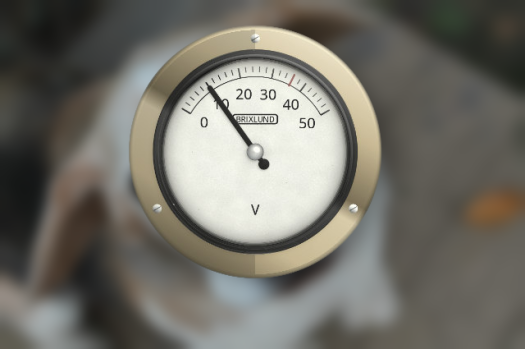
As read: 10 V
